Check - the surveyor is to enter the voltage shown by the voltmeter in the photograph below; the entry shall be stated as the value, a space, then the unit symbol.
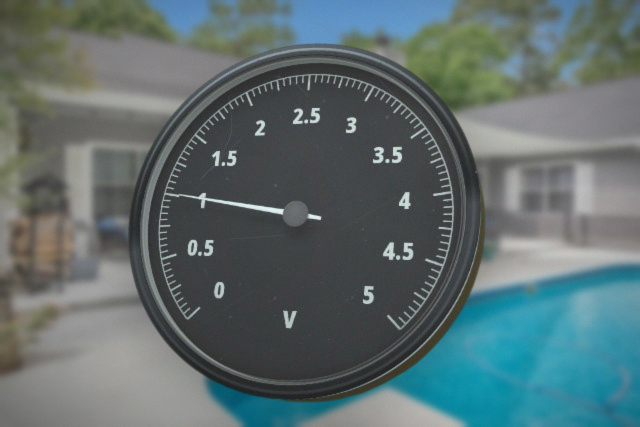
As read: 1 V
